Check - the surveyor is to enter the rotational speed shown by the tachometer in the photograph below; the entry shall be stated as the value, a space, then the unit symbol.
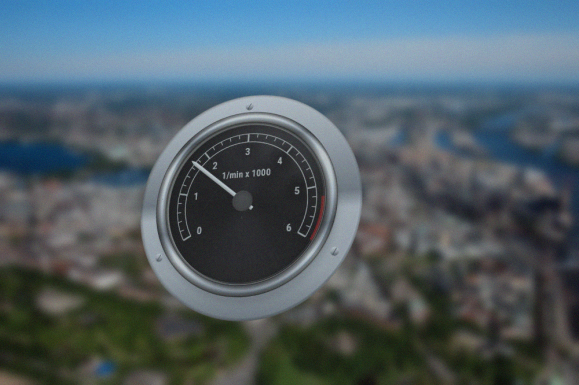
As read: 1700 rpm
